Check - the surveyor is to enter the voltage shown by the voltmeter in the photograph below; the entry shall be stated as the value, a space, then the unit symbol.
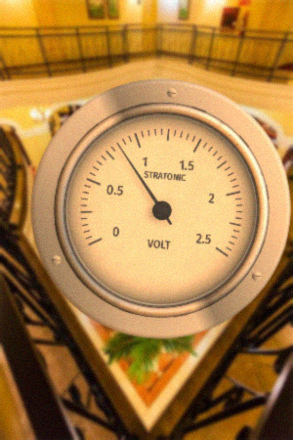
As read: 0.85 V
